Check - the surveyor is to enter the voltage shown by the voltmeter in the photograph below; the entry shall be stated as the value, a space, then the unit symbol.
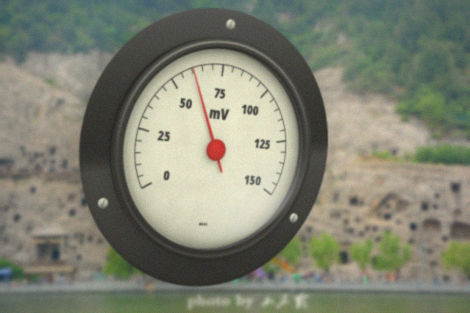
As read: 60 mV
